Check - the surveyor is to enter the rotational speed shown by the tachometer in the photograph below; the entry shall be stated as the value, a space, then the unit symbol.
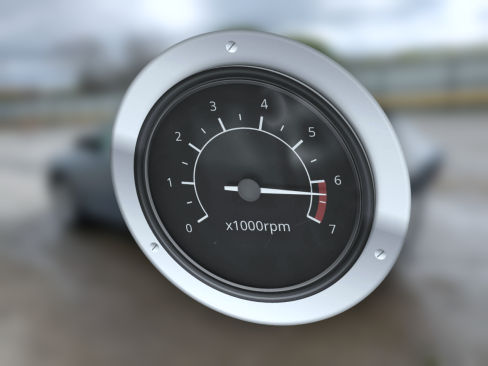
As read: 6250 rpm
